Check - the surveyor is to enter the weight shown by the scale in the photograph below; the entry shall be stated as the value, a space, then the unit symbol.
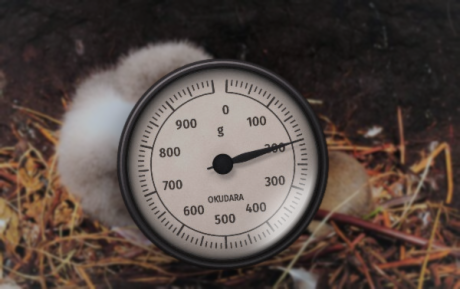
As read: 200 g
